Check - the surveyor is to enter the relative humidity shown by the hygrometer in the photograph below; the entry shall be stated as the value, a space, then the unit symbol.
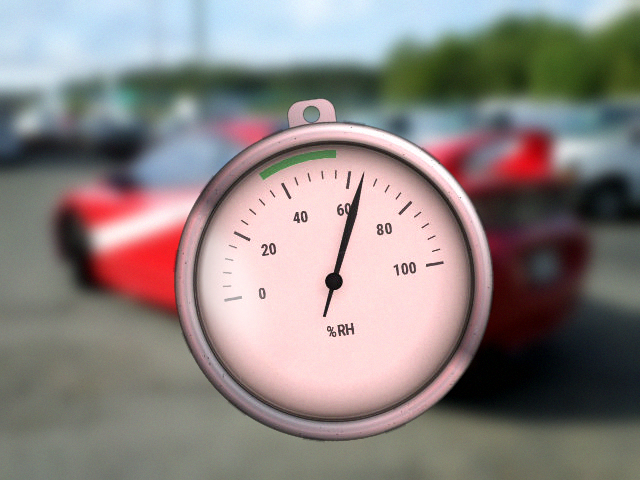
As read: 64 %
